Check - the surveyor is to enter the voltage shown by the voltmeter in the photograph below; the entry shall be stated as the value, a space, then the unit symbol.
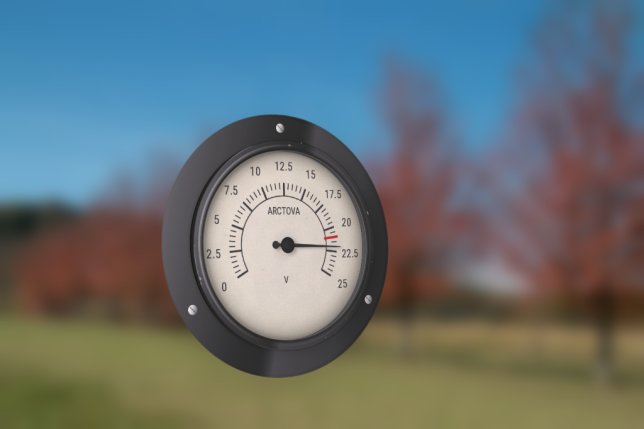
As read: 22 V
